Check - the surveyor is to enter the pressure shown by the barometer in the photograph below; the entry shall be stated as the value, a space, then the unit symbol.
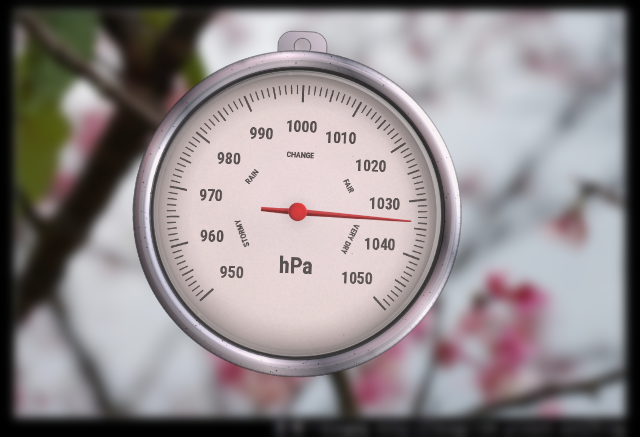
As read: 1034 hPa
